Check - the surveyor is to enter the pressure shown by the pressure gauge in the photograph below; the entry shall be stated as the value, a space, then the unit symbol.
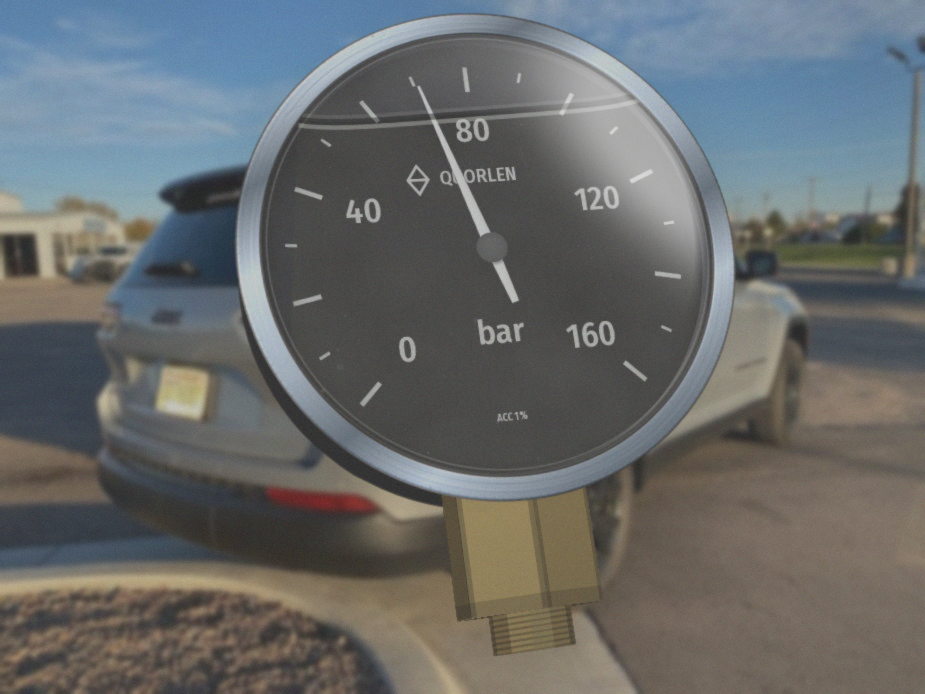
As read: 70 bar
